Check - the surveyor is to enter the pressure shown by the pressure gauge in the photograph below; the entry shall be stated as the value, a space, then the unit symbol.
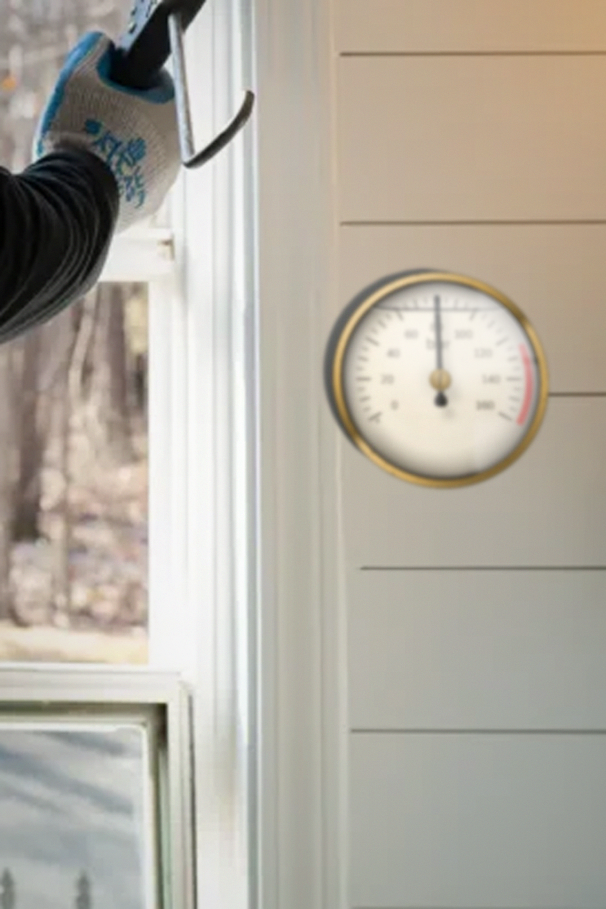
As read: 80 bar
